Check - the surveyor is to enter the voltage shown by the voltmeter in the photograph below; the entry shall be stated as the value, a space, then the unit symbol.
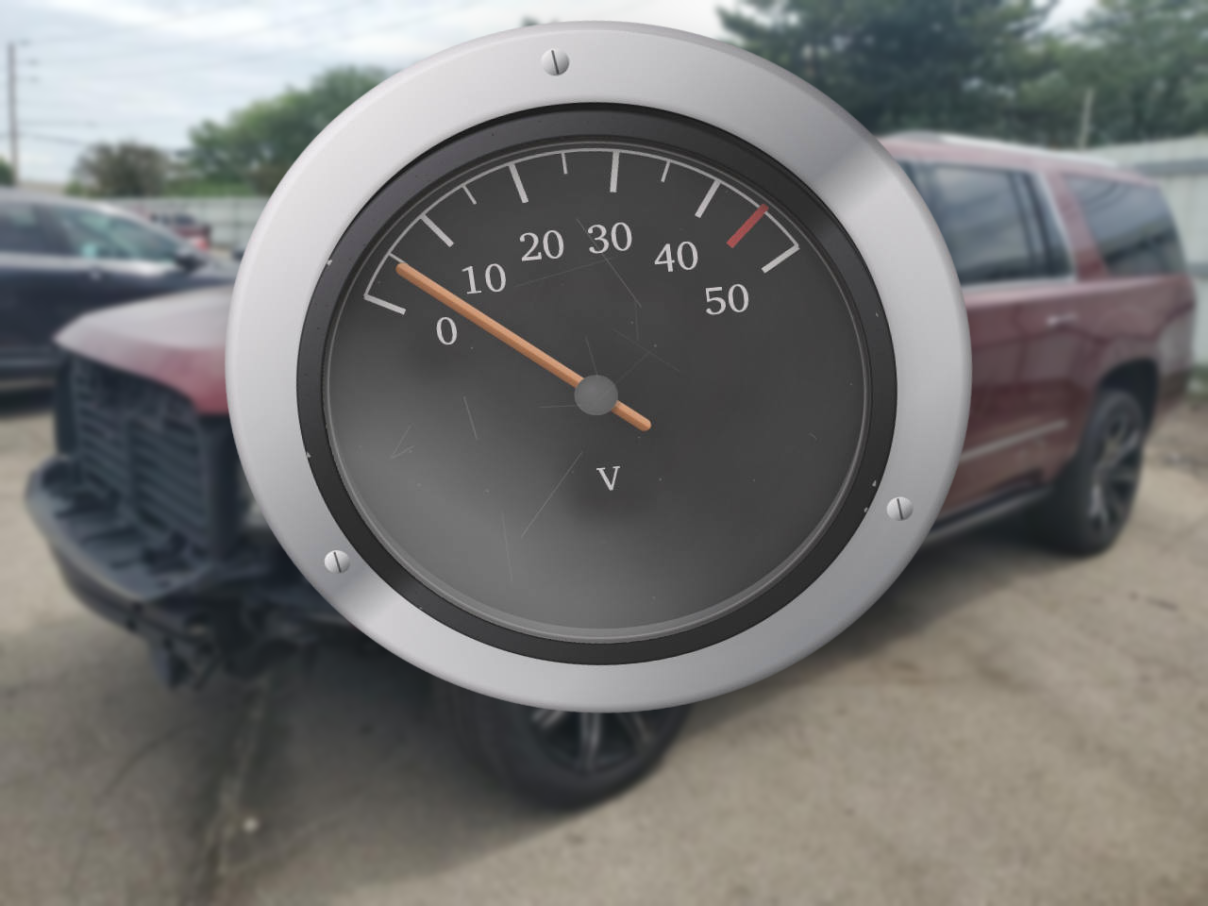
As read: 5 V
